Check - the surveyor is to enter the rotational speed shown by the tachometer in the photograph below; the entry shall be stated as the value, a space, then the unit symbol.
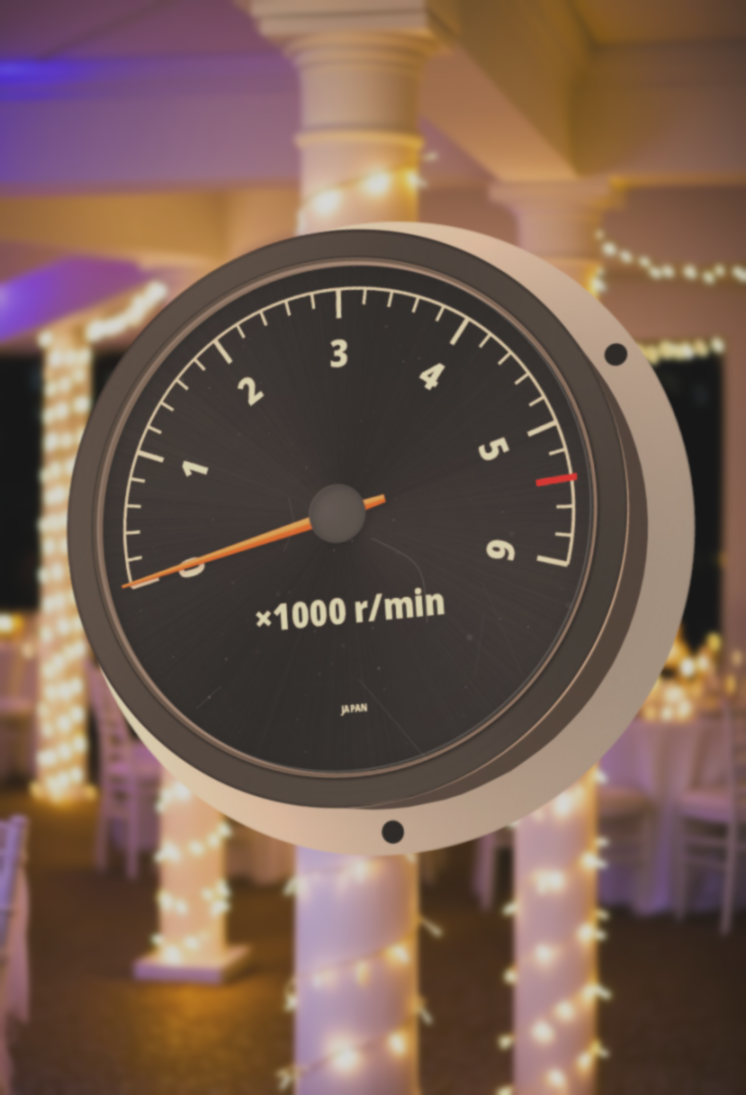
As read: 0 rpm
